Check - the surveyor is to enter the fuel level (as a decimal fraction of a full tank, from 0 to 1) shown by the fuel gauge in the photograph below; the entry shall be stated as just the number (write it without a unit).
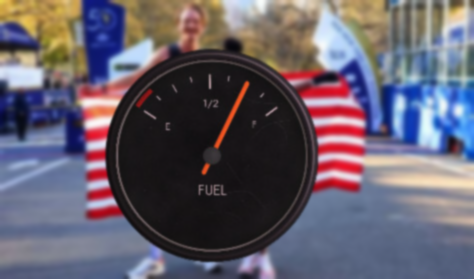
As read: 0.75
